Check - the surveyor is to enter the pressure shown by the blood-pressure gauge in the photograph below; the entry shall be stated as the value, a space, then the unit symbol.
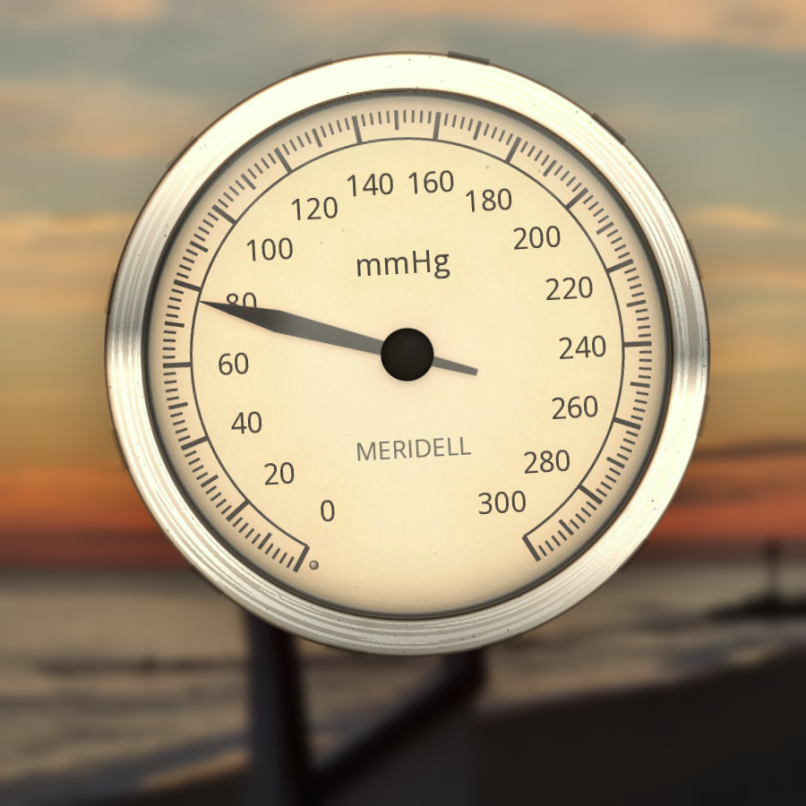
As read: 77 mmHg
